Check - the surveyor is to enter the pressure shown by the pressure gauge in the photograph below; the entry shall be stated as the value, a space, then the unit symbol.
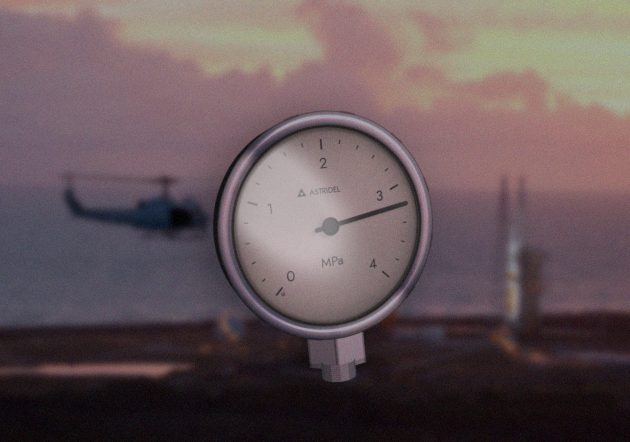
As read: 3.2 MPa
